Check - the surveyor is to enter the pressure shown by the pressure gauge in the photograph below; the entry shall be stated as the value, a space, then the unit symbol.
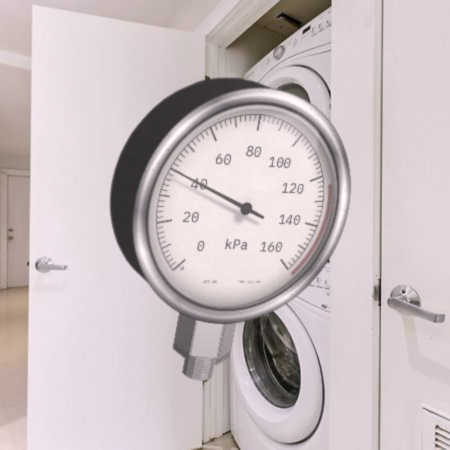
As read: 40 kPa
